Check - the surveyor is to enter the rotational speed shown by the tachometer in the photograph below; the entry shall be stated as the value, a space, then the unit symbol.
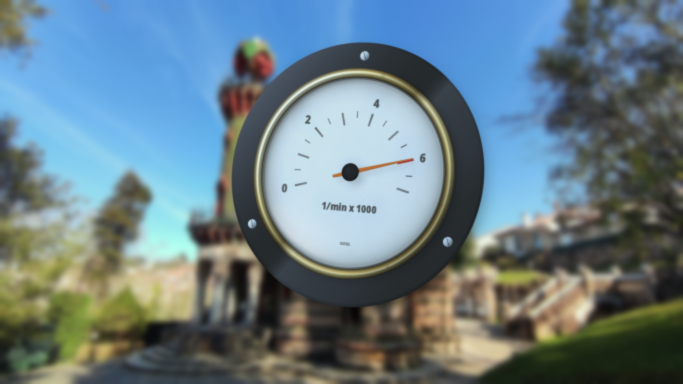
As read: 6000 rpm
